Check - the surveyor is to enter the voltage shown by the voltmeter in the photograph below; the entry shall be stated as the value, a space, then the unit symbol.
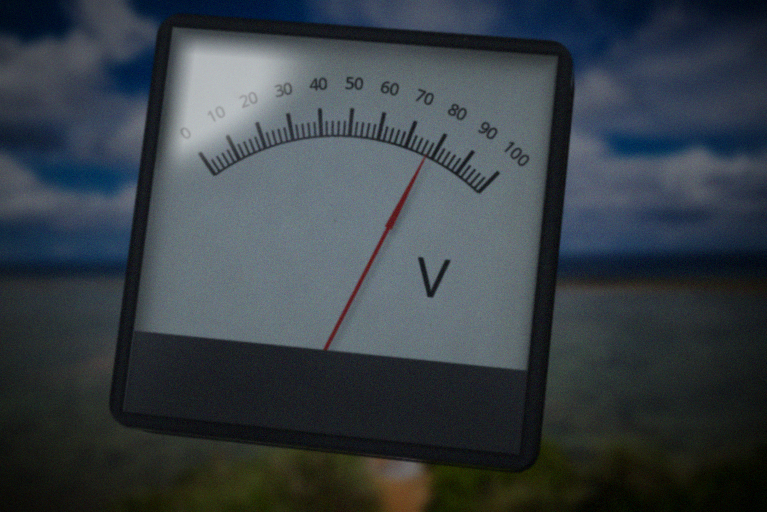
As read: 78 V
